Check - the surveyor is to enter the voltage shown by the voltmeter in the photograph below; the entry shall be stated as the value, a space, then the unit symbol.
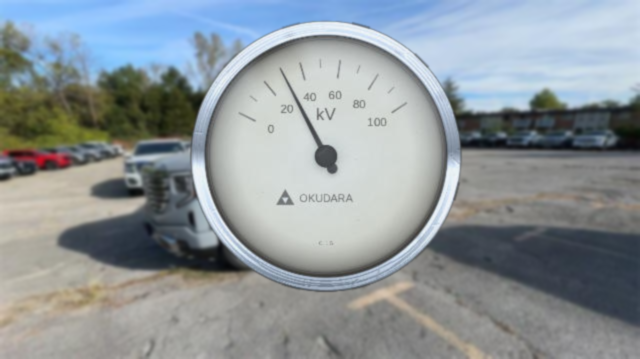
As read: 30 kV
